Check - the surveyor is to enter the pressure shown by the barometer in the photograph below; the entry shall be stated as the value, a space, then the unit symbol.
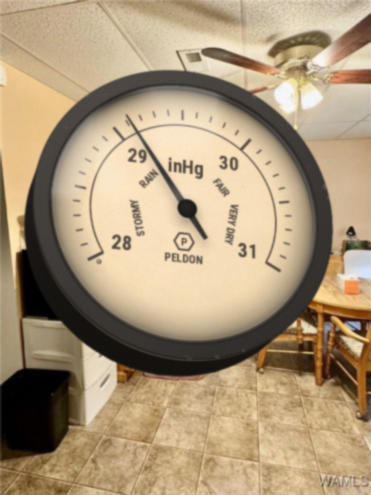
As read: 29.1 inHg
